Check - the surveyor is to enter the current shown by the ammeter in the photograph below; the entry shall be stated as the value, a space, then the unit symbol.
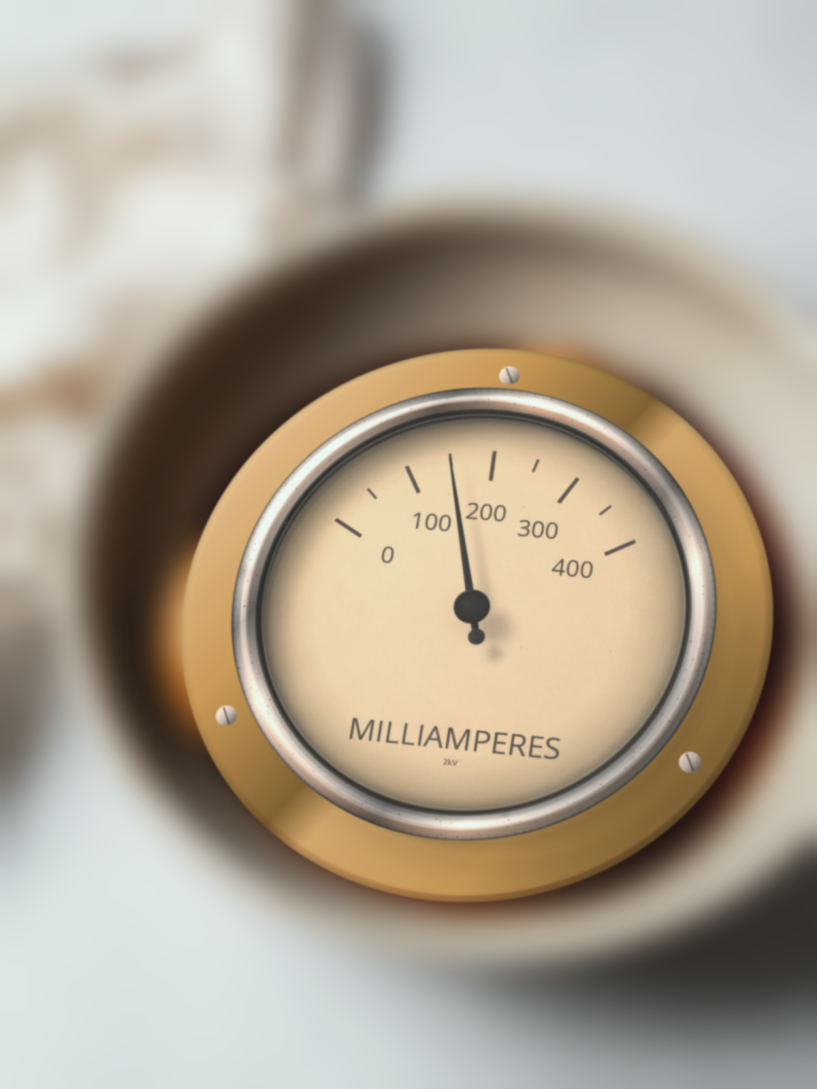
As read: 150 mA
